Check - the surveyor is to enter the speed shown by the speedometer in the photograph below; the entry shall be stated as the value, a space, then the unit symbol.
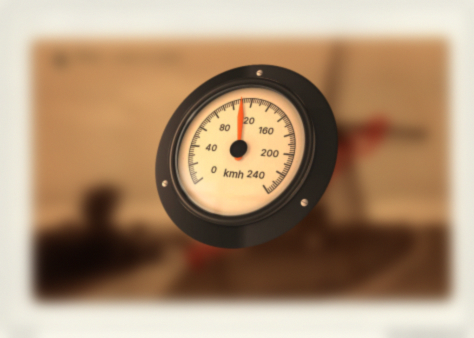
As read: 110 km/h
